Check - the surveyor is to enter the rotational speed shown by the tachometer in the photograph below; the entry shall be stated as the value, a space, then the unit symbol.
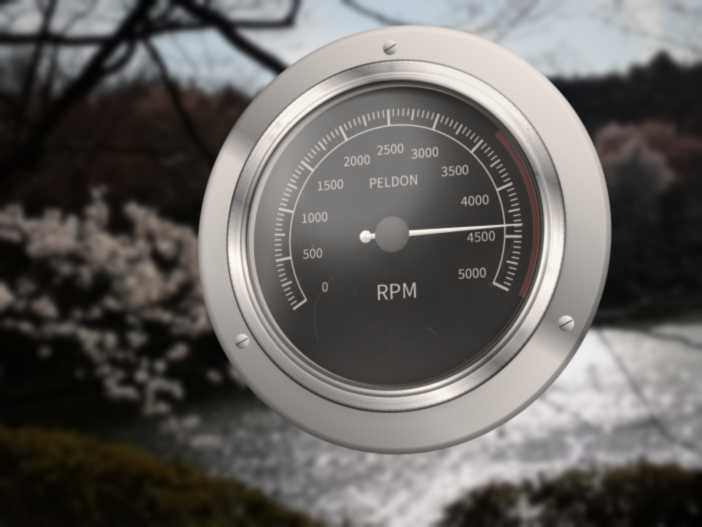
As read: 4400 rpm
